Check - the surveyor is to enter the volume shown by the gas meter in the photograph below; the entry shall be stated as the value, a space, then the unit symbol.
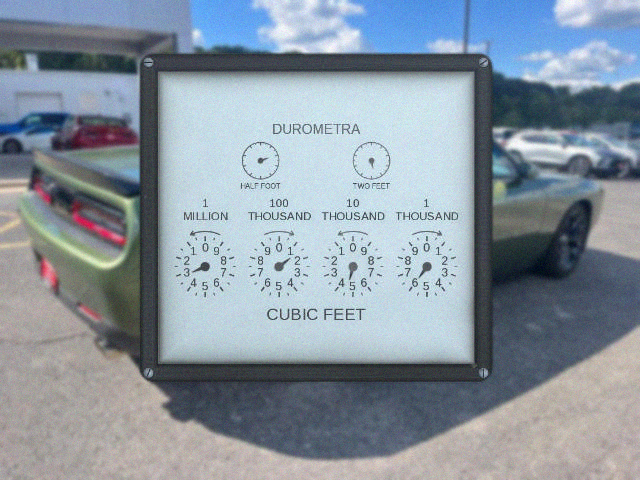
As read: 314600 ft³
